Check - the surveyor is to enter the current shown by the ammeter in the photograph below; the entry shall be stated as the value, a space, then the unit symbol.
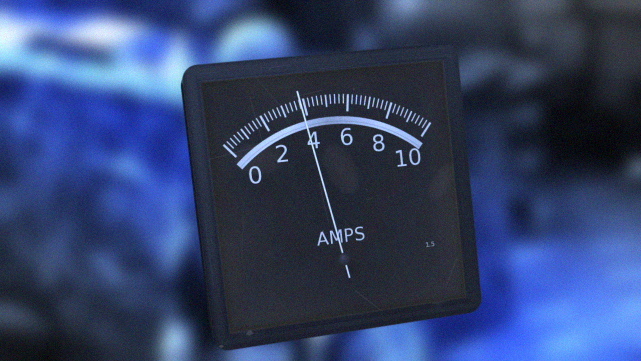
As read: 3.8 A
